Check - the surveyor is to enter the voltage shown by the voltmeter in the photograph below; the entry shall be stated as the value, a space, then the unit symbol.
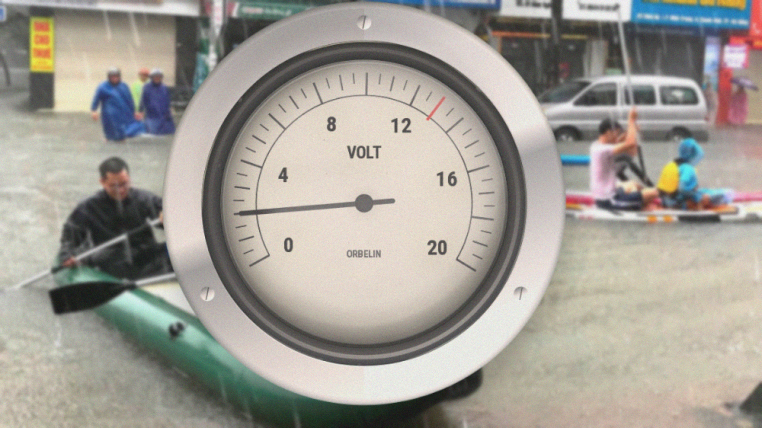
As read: 2 V
